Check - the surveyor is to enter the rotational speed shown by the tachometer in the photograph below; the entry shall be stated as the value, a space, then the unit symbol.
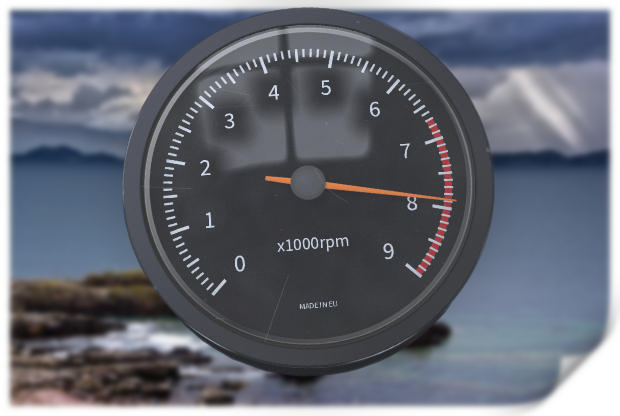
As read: 7900 rpm
